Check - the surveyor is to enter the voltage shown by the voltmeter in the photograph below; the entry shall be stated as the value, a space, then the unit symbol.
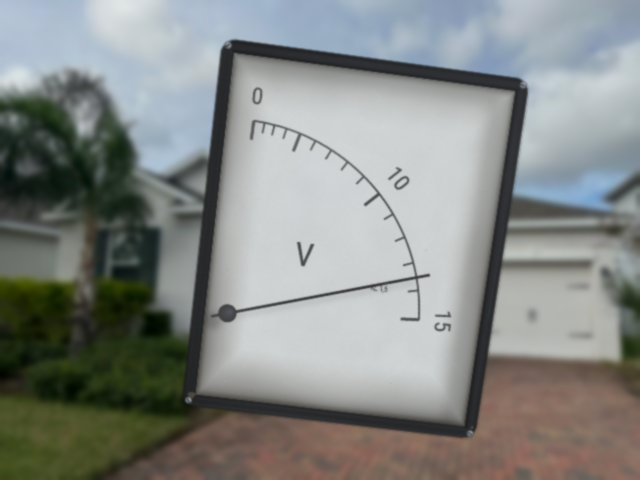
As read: 13.5 V
